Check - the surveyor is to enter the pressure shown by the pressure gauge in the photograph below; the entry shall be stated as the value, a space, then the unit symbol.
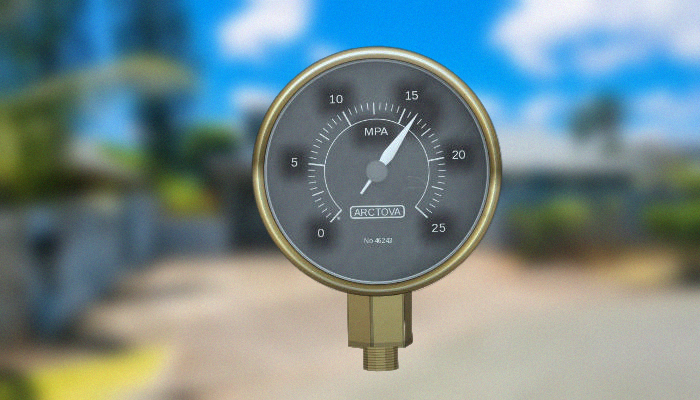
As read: 16 MPa
